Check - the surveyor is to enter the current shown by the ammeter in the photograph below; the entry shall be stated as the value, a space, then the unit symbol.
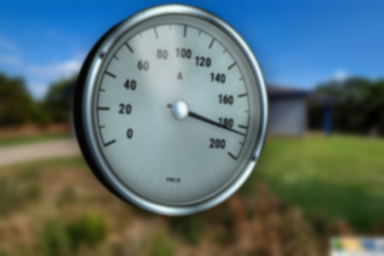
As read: 185 A
